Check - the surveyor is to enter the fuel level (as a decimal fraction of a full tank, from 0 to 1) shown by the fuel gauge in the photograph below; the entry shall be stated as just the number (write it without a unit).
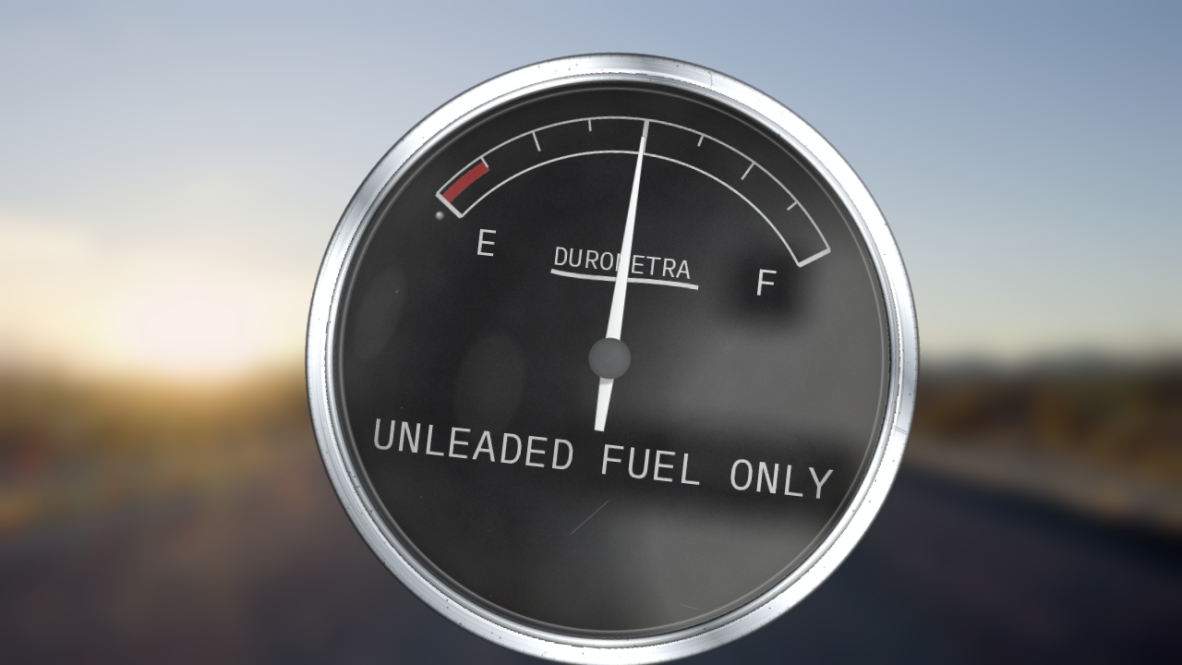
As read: 0.5
